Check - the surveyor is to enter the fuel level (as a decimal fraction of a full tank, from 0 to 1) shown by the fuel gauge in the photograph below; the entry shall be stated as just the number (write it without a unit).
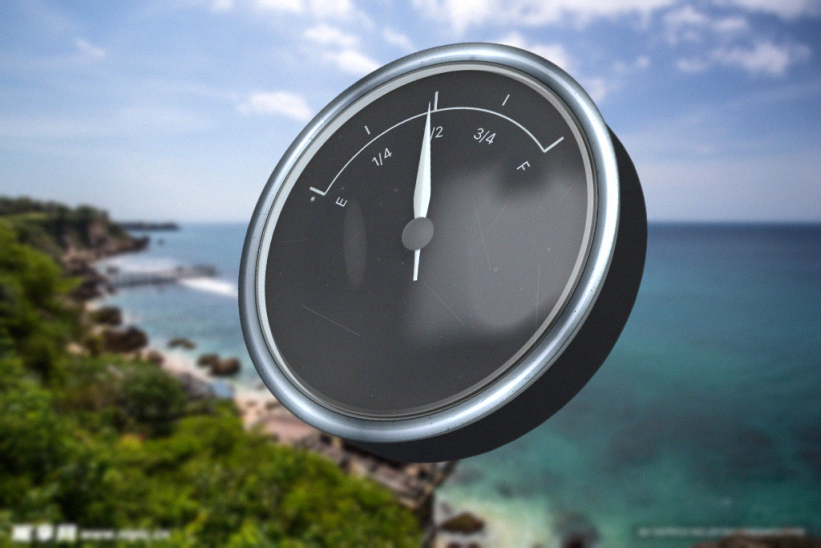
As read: 0.5
